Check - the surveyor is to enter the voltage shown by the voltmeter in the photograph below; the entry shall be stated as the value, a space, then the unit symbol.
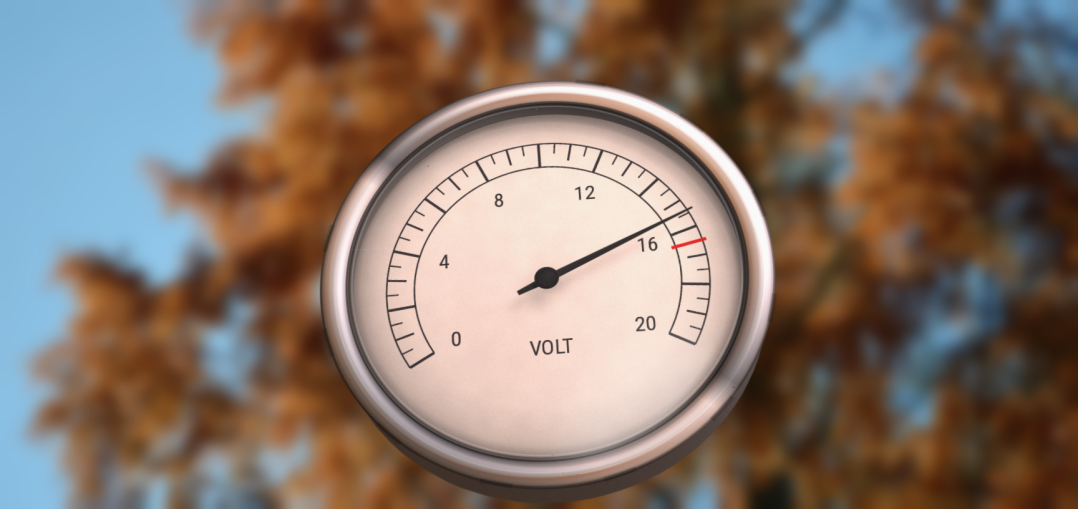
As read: 15.5 V
